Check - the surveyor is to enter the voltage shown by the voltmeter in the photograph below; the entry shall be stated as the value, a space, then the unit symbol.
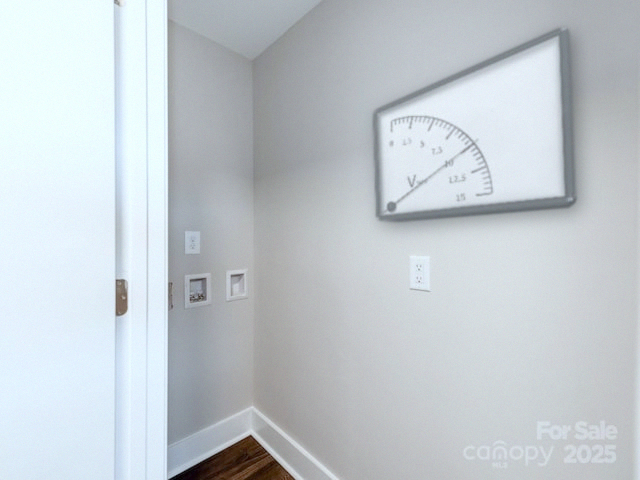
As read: 10 V
